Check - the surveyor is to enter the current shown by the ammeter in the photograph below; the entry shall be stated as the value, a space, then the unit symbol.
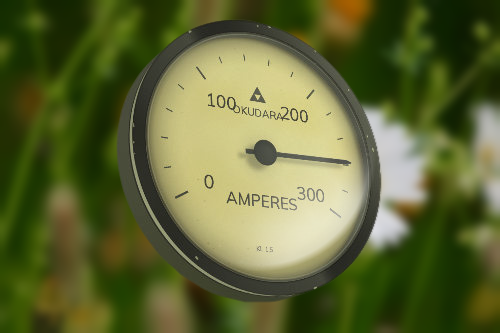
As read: 260 A
